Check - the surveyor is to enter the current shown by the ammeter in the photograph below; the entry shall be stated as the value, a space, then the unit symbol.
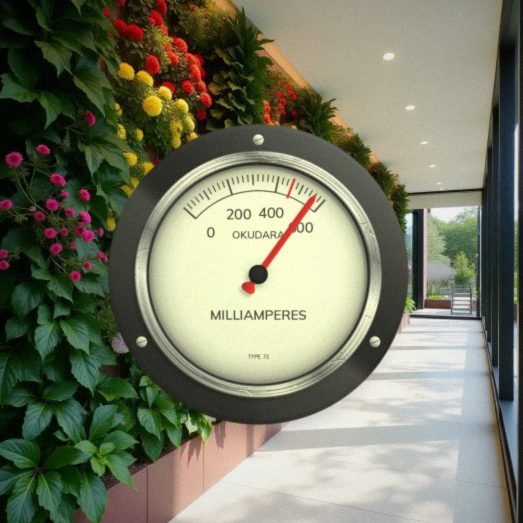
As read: 560 mA
